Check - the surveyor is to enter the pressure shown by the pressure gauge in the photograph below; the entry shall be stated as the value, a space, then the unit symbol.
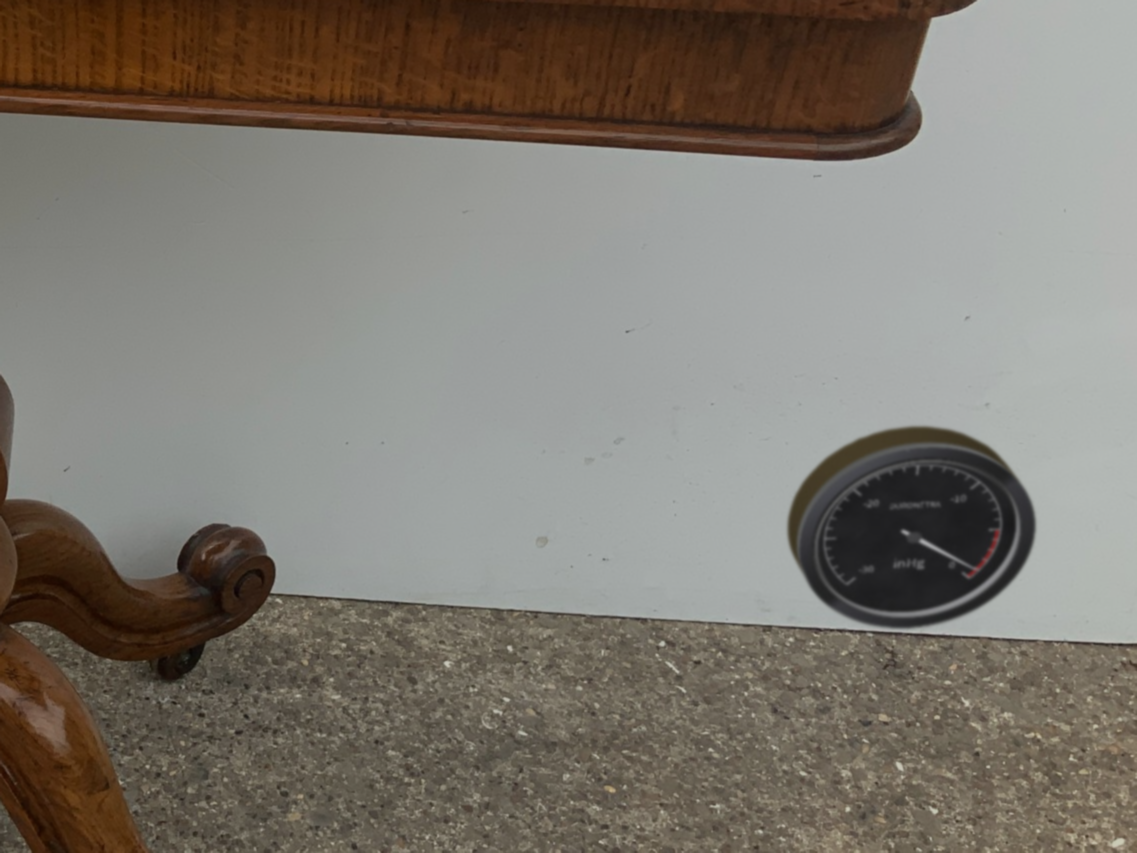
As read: -1 inHg
